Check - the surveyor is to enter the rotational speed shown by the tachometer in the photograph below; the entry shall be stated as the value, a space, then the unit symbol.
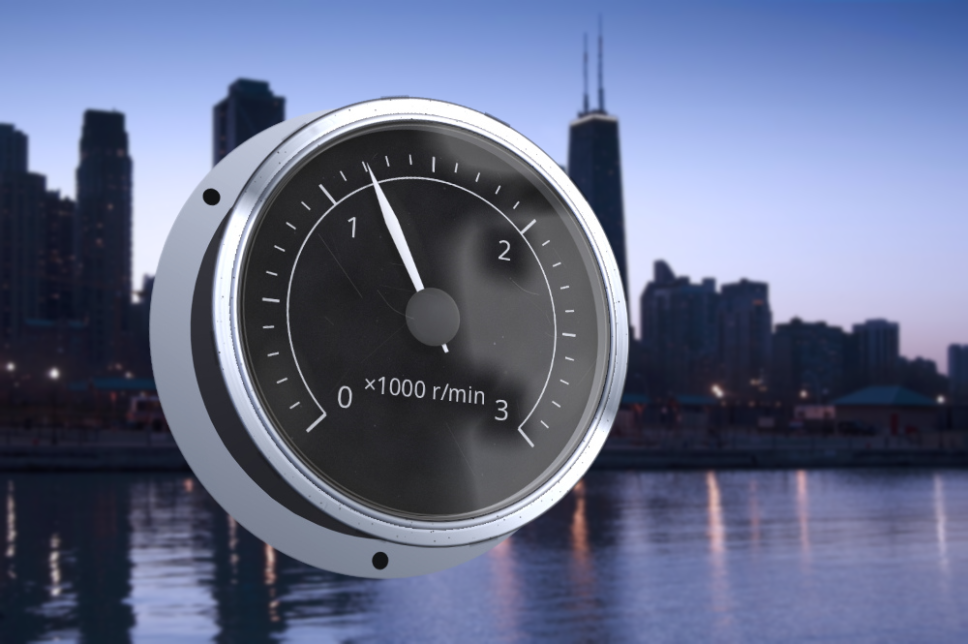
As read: 1200 rpm
